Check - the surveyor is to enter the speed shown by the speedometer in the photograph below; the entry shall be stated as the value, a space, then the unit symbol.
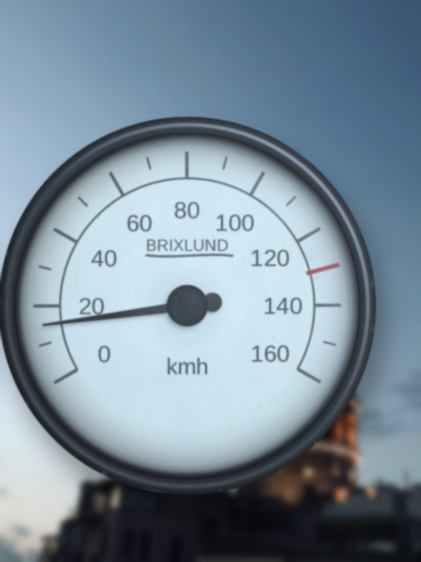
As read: 15 km/h
